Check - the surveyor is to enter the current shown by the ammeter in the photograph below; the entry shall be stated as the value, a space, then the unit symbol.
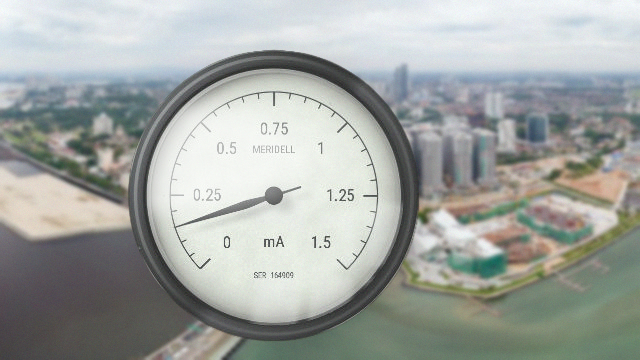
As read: 0.15 mA
